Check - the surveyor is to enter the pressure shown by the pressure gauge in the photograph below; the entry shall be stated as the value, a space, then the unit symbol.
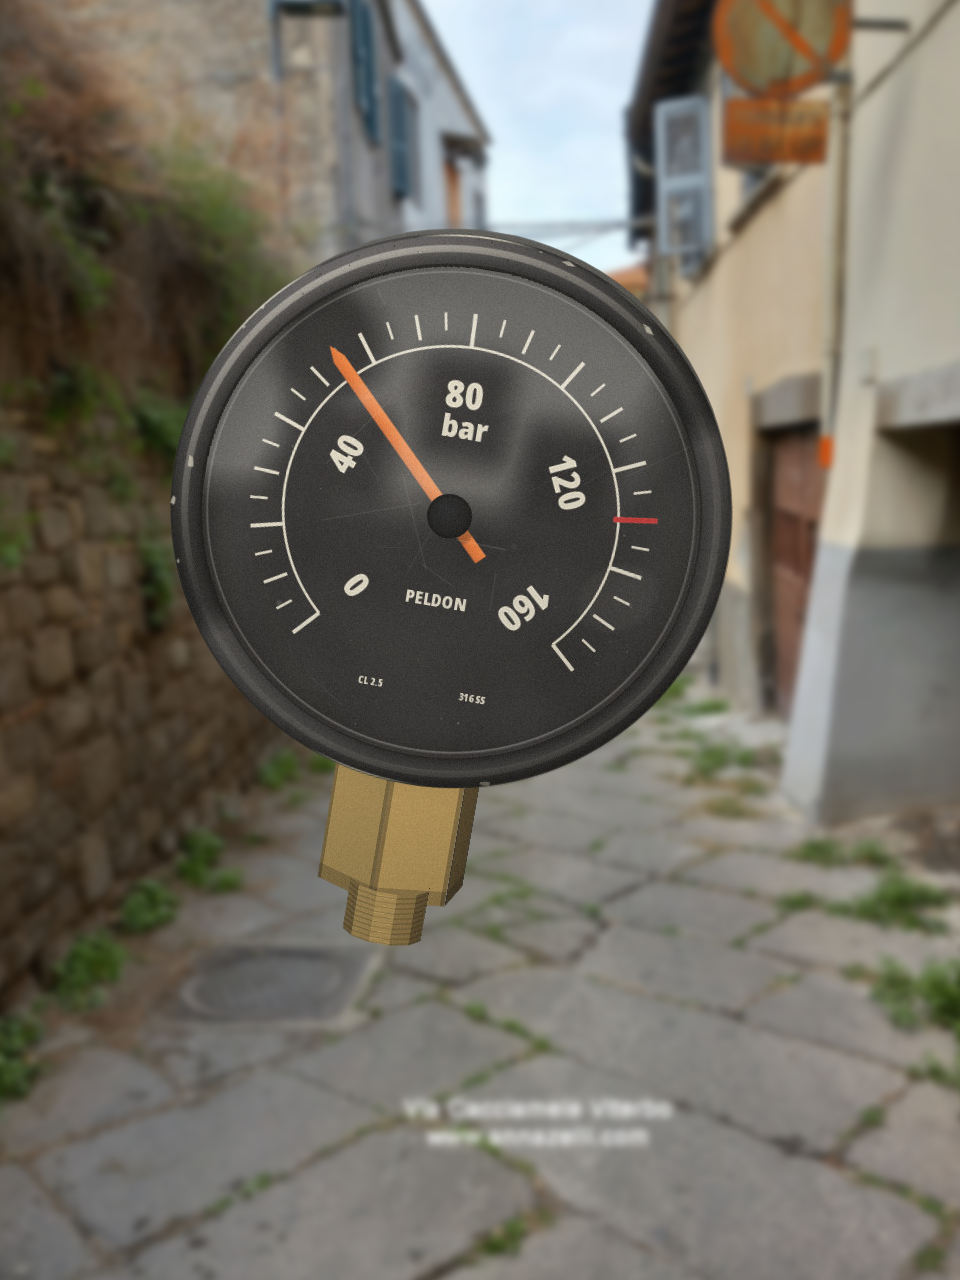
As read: 55 bar
